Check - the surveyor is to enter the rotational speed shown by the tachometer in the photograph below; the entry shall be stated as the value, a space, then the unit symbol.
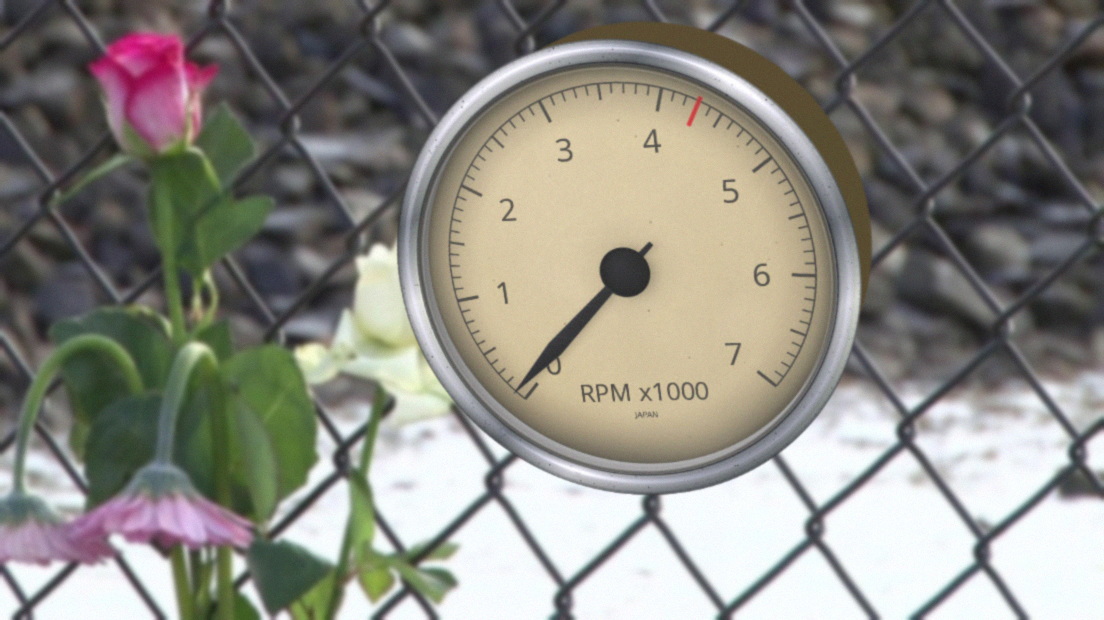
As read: 100 rpm
